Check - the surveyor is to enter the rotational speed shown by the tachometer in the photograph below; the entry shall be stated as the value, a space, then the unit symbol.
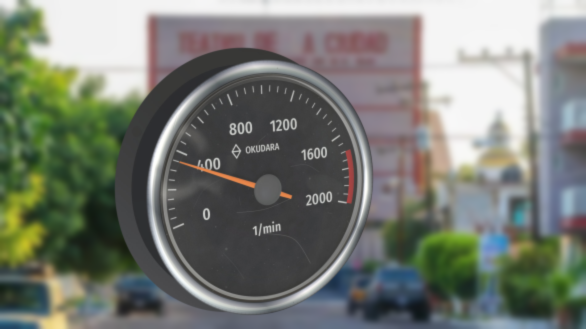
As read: 350 rpm
